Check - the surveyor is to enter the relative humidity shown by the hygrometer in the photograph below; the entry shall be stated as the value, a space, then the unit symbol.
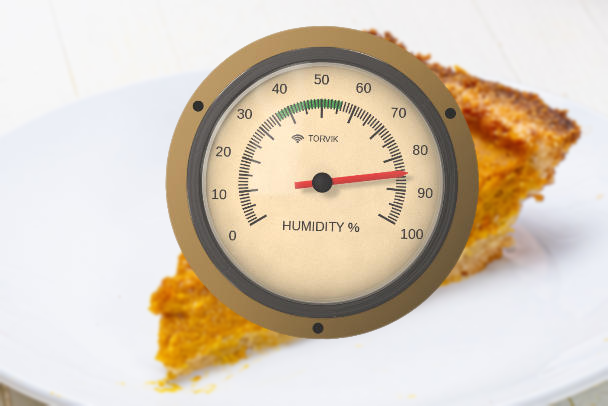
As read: 85 %
